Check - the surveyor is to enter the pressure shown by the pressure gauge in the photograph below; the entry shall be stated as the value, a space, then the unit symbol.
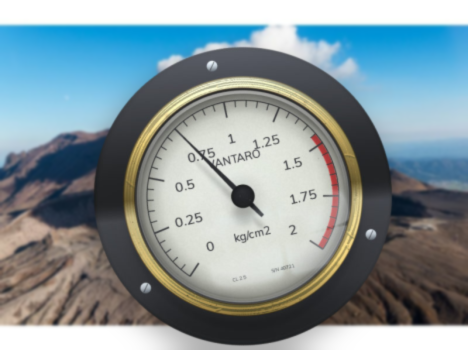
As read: 0.75 kg/cm²
